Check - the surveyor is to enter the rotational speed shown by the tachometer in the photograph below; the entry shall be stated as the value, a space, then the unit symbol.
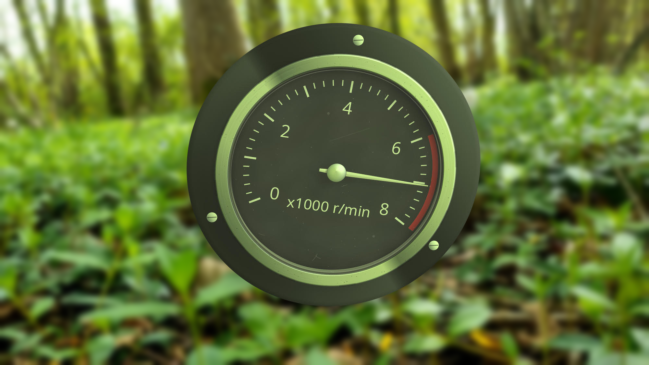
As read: 7000 rpm
